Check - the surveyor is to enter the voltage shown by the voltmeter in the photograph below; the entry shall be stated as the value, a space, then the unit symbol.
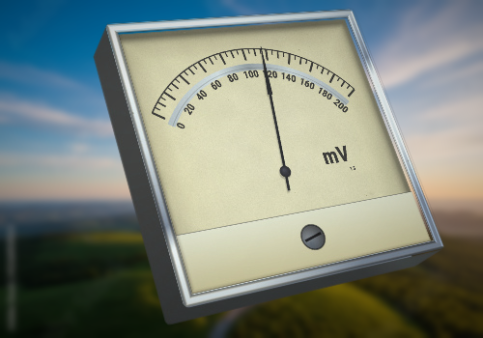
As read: 115 mV
